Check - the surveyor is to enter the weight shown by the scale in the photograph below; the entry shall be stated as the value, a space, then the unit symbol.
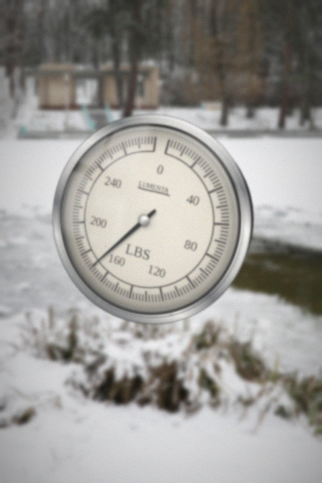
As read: 170 lb
